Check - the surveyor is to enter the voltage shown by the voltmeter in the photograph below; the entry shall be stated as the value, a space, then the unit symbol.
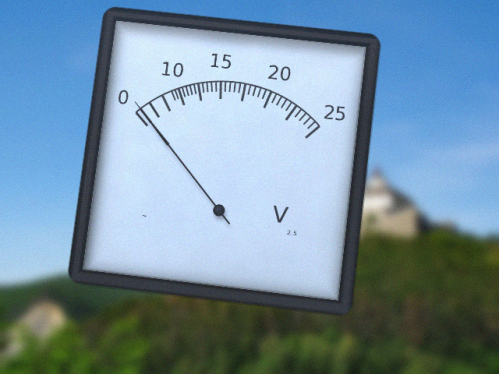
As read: 2.5 V
